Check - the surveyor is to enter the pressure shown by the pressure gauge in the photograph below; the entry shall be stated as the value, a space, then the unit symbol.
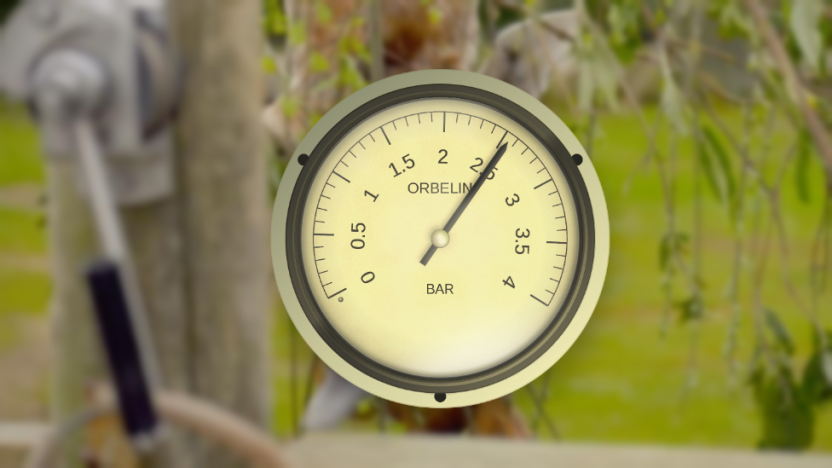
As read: 2.55 bar
